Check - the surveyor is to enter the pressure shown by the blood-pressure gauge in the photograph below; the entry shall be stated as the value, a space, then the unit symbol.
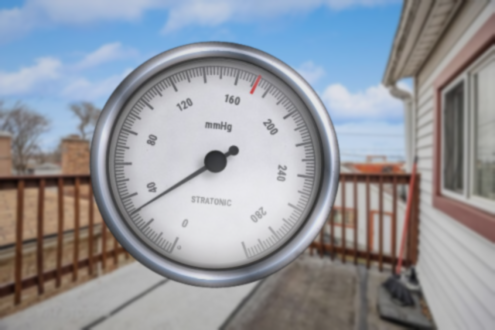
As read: 30 mmHg
